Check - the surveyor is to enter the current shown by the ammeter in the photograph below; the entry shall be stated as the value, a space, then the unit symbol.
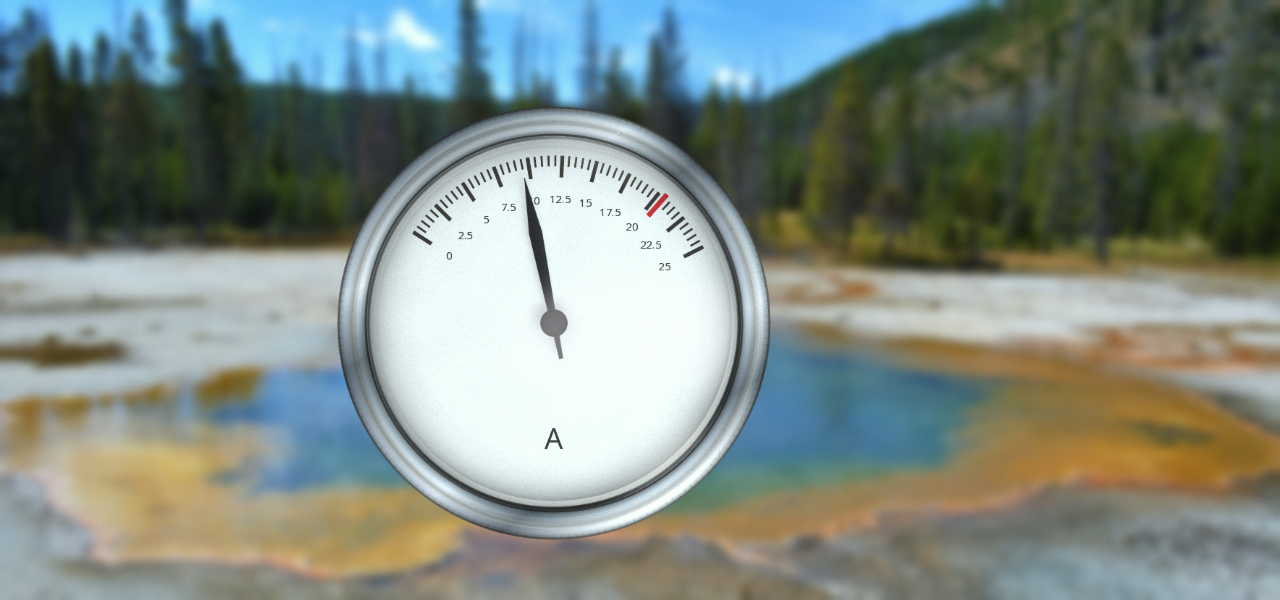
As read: 9.5 A
